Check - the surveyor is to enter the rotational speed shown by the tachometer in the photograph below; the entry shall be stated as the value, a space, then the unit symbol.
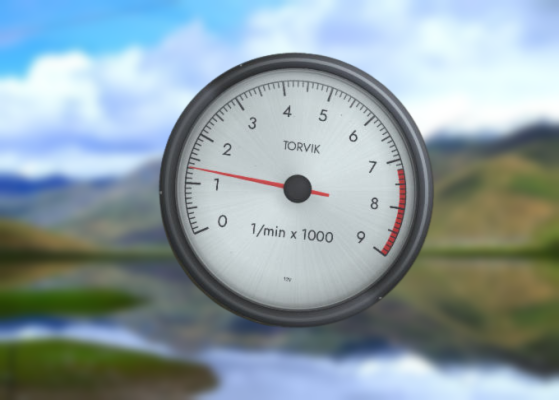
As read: 1300 rpm
